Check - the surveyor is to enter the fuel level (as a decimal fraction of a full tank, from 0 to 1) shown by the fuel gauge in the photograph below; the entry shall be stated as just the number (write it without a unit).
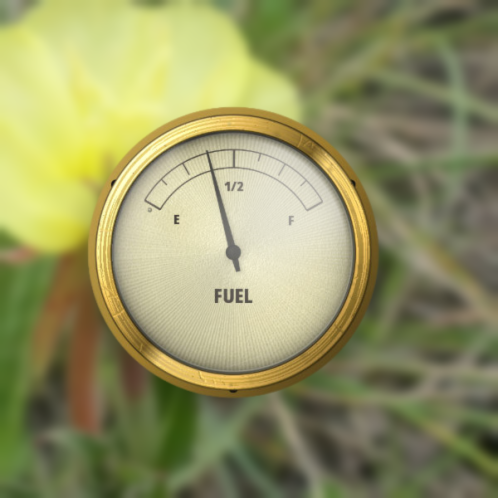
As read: 0.375
